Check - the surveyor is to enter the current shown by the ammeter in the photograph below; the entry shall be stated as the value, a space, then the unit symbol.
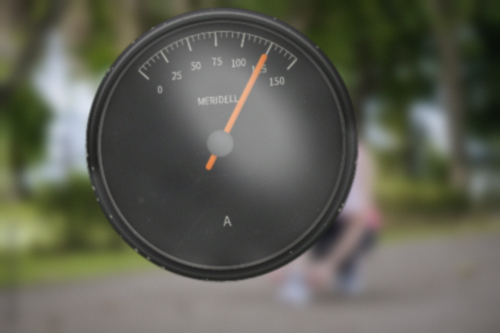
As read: 125 A
